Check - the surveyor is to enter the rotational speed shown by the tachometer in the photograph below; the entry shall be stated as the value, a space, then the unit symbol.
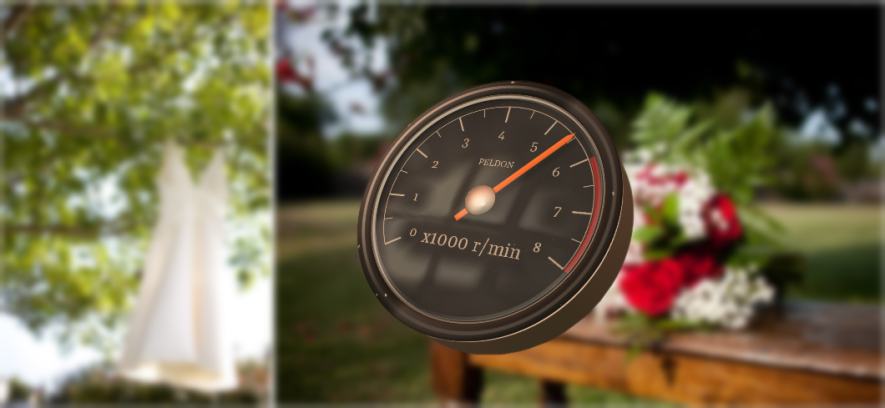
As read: 5500 rpm
